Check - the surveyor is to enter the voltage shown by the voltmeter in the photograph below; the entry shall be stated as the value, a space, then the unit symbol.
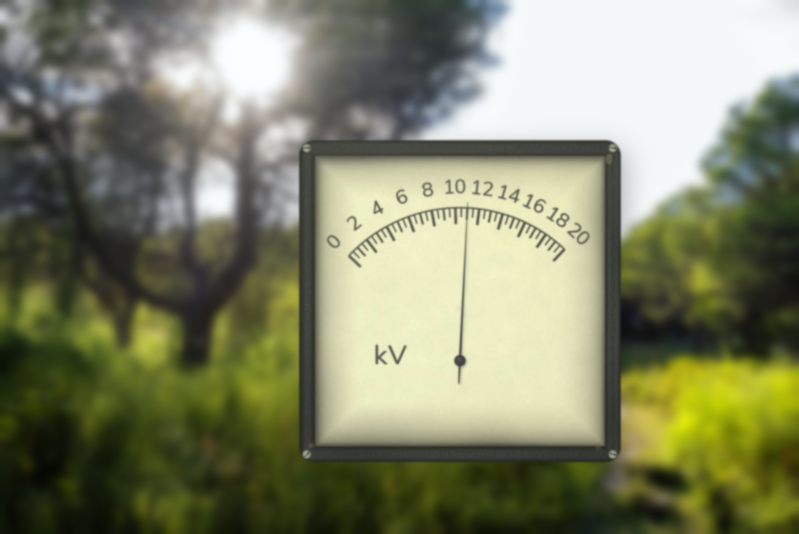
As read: 11 kV
